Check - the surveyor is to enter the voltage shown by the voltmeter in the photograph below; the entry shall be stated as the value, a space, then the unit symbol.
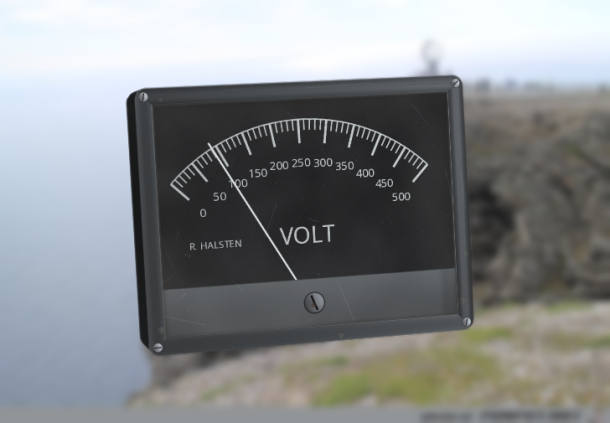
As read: 90 V
